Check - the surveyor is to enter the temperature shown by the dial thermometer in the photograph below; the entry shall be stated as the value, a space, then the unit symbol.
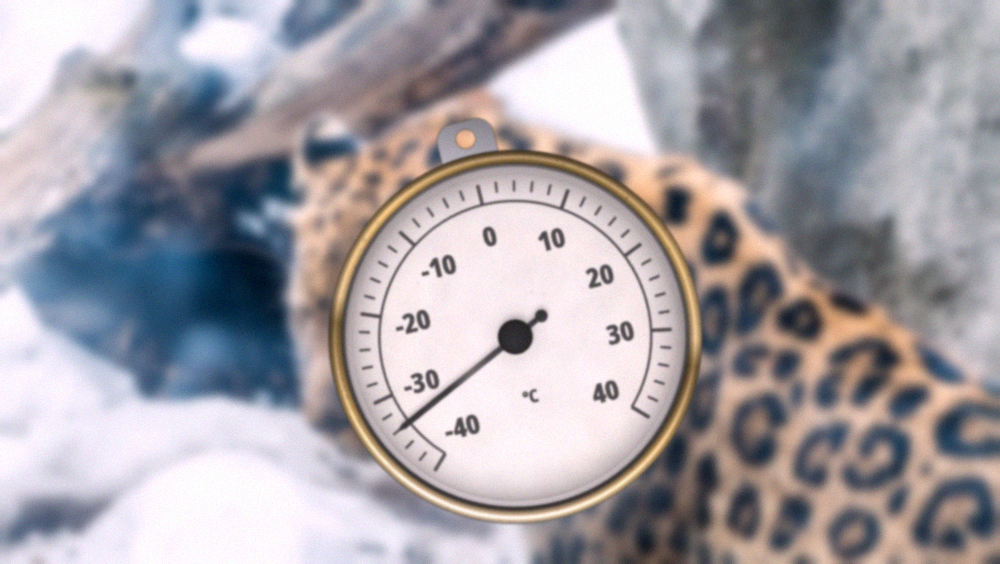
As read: -34 °C
